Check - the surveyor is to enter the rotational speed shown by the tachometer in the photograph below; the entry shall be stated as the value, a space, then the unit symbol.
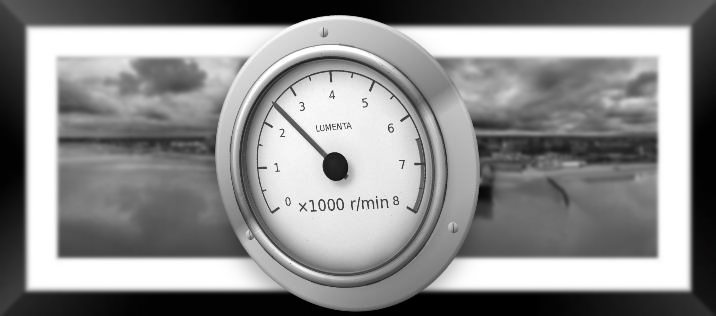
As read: 2500 rpm
